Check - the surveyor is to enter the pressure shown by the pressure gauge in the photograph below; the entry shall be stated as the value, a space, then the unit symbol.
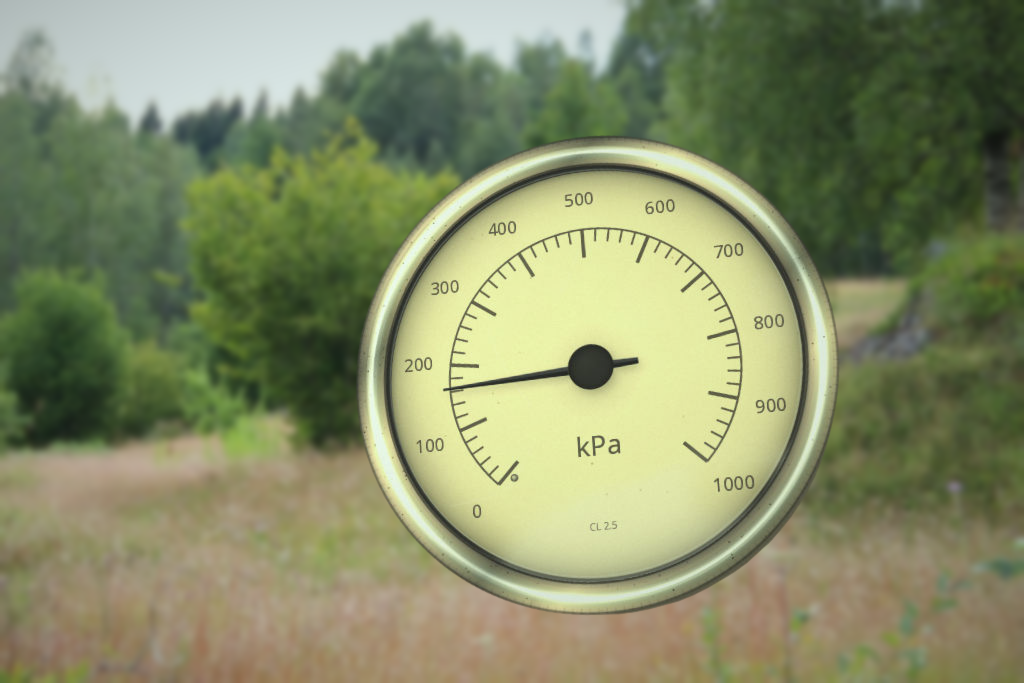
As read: 160 kPa
